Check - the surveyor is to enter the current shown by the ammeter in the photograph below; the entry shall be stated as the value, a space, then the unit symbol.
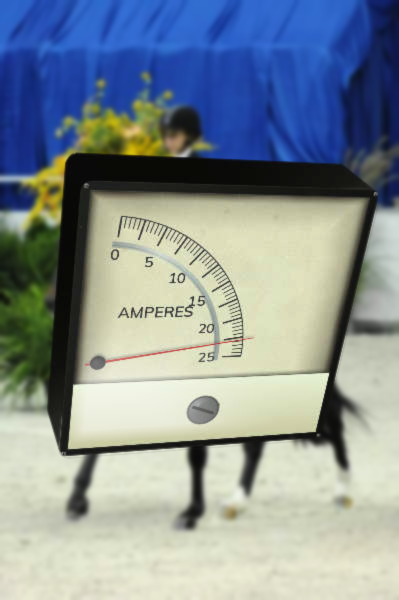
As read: 22.5 A
